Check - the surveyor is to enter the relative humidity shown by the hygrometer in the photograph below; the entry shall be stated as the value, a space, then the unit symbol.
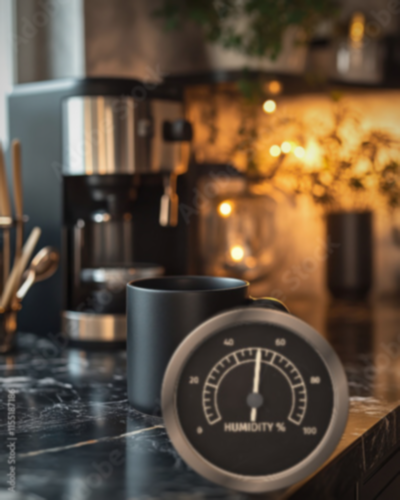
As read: 52 %
